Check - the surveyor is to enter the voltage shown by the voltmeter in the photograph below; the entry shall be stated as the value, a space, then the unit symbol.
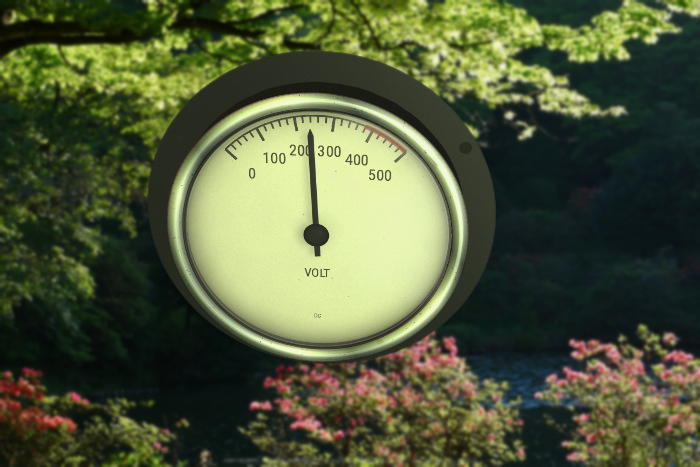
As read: 240 V
